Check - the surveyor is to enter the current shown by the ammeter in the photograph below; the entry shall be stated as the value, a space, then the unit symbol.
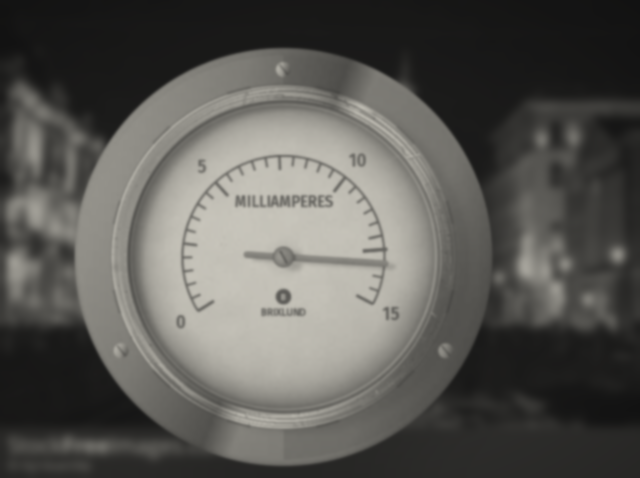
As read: 13.5 mA
